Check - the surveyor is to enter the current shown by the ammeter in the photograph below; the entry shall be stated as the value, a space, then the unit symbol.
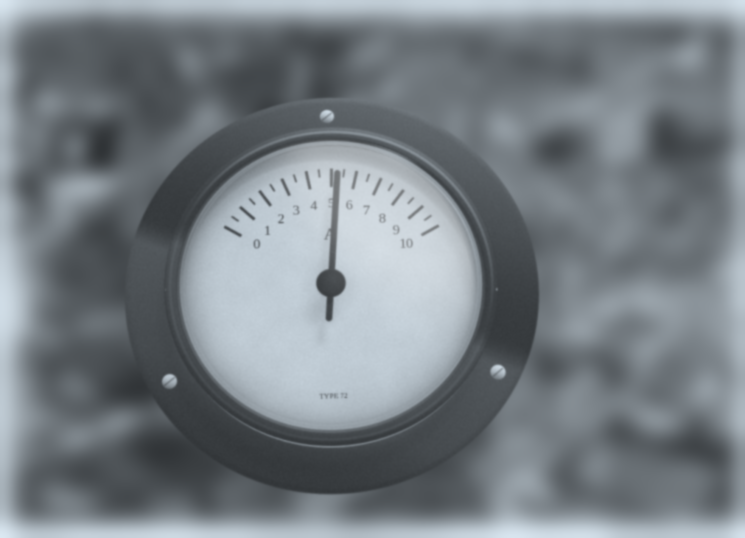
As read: 5.25 A
